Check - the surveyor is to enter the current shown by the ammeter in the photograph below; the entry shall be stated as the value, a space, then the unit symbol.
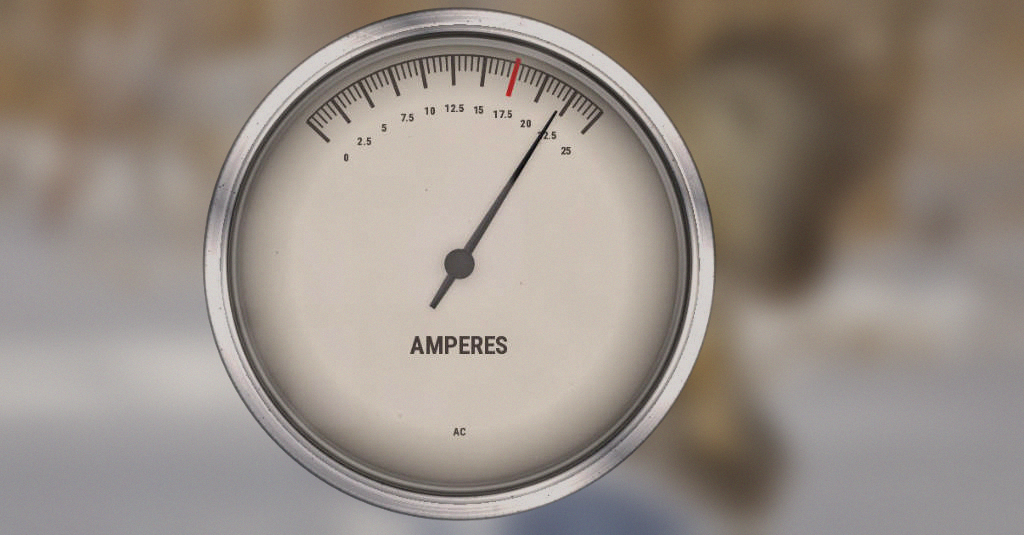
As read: 22 A
